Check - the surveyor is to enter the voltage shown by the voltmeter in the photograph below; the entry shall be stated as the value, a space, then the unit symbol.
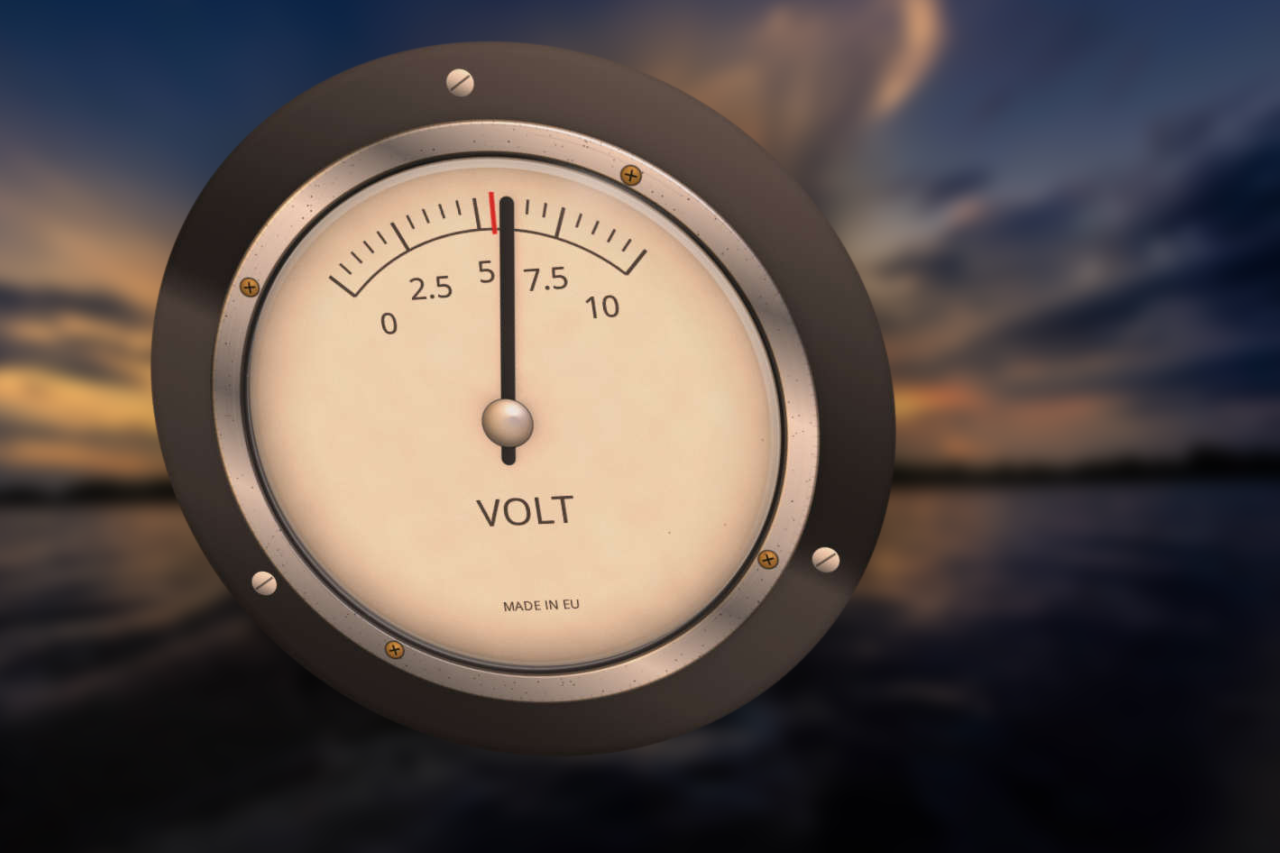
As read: 6 V
